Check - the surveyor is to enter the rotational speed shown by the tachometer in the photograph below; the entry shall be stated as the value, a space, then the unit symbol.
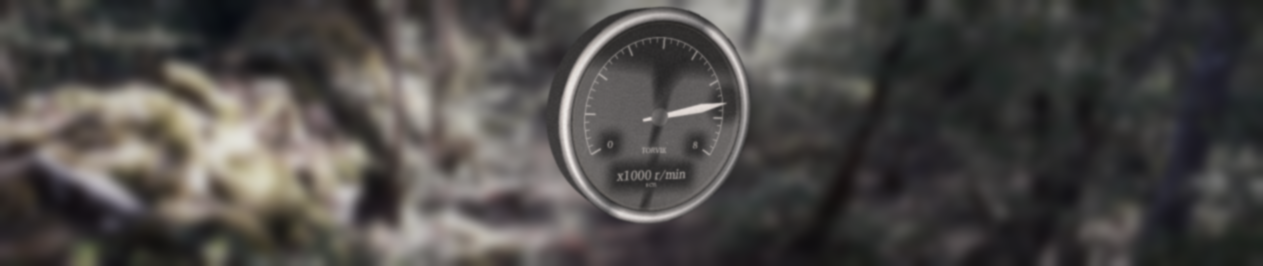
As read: 6600 rpm
